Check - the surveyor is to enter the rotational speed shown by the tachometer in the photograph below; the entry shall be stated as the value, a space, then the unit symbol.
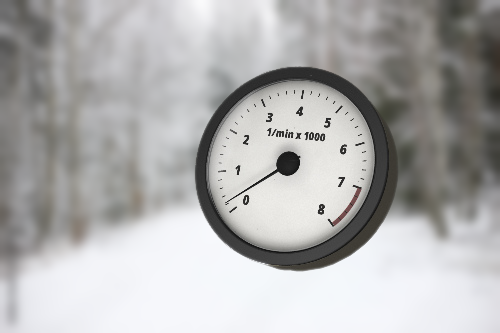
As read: 200 rpm
